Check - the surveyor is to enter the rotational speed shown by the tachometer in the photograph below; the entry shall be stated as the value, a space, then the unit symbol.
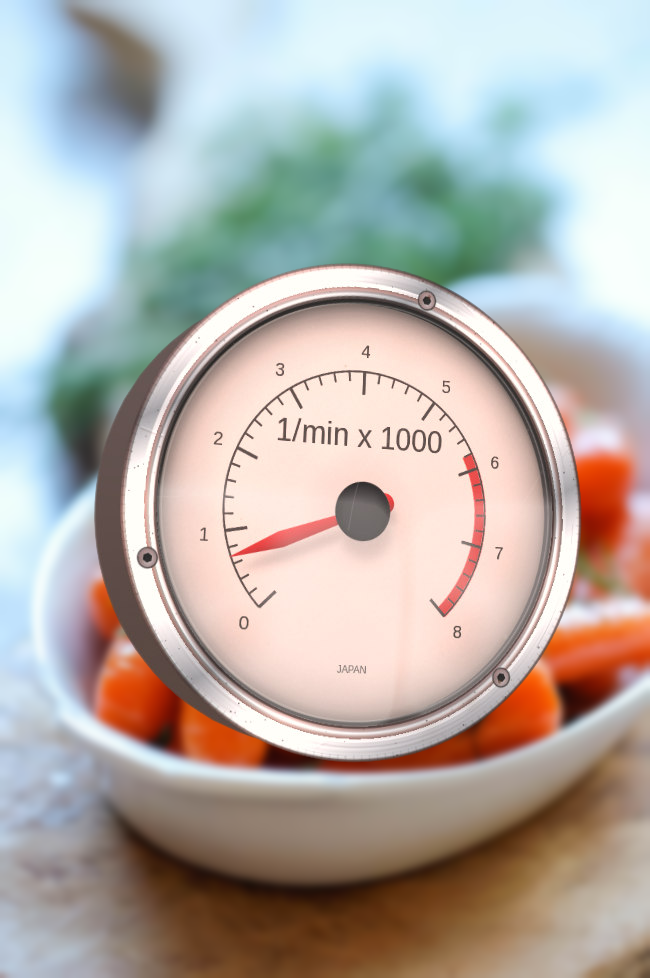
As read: 700 rpm
